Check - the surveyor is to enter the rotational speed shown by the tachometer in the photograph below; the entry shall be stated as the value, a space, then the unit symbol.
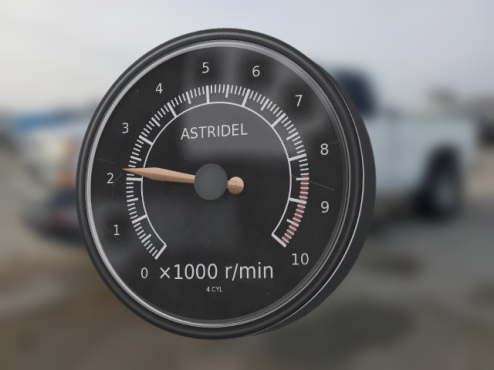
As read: 2200 rpm
